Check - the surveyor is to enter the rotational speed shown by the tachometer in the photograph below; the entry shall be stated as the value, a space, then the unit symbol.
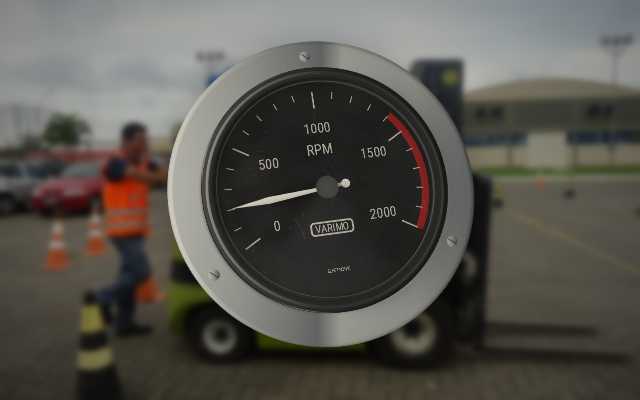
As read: 200 rpm
